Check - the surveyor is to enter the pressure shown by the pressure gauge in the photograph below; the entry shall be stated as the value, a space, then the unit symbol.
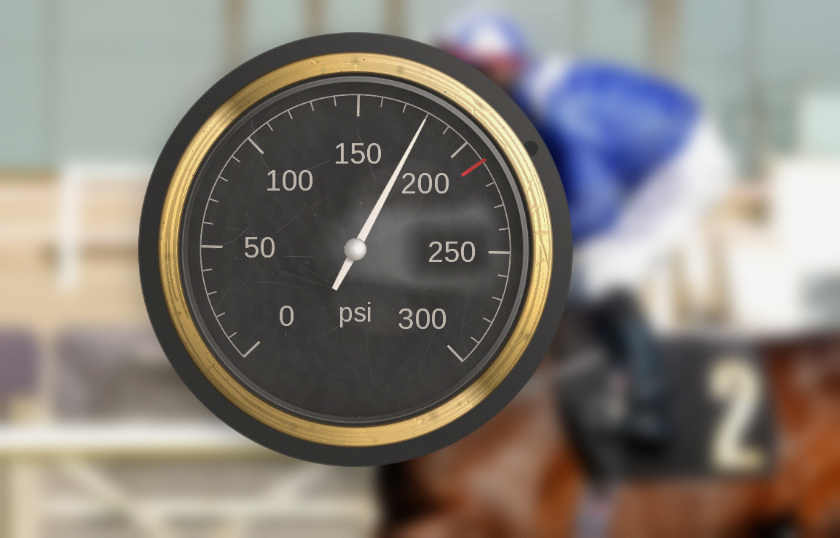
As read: 180 psi
